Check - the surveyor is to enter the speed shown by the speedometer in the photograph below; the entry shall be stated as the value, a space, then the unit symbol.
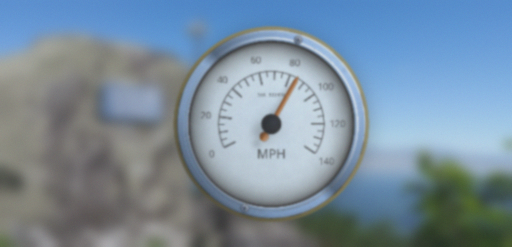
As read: 85 mph
